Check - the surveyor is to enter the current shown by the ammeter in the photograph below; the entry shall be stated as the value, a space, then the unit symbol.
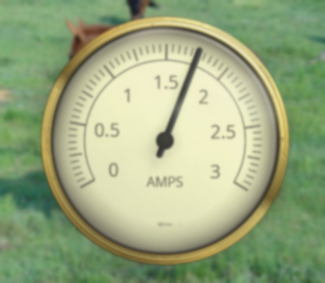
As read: 1.75 A
